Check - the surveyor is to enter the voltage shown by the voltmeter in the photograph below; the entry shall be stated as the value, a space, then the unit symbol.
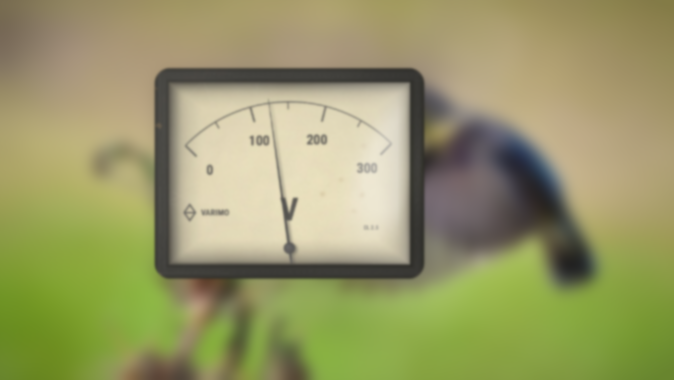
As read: 125 V
